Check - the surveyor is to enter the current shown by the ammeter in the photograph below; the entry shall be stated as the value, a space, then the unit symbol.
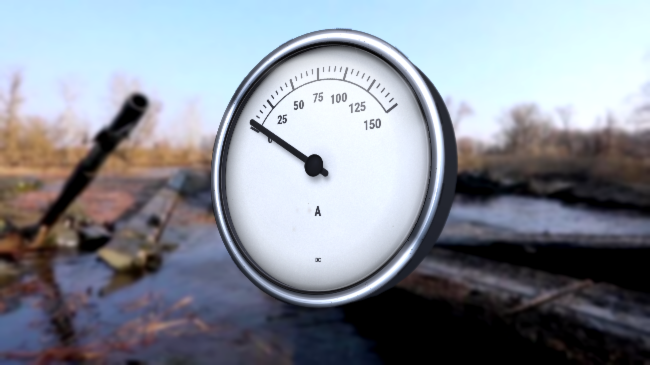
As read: 5 A
